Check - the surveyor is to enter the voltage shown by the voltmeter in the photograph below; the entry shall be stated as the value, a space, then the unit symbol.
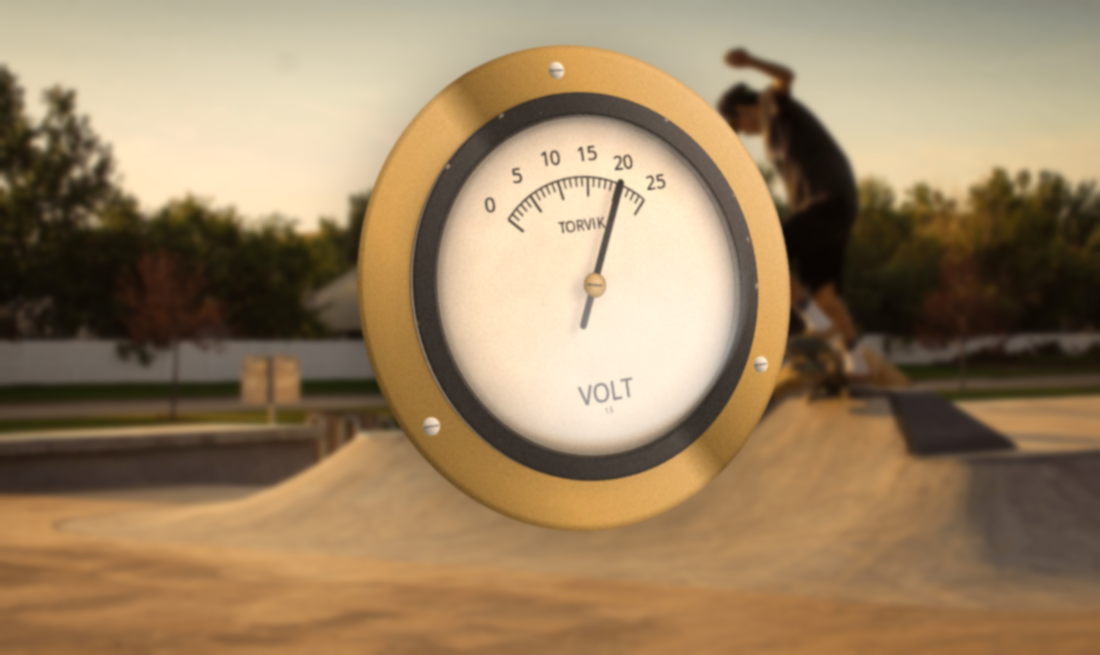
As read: 20 V
